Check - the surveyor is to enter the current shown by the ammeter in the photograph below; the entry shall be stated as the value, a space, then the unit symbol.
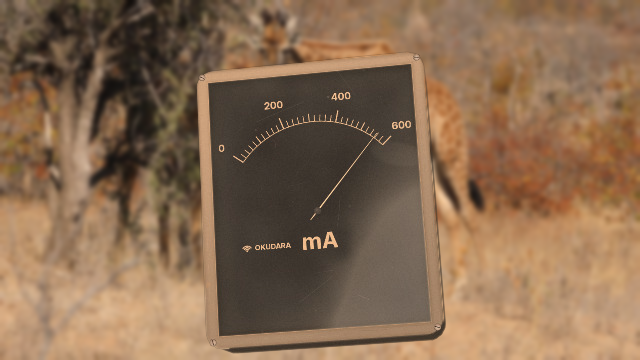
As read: 560 mA
